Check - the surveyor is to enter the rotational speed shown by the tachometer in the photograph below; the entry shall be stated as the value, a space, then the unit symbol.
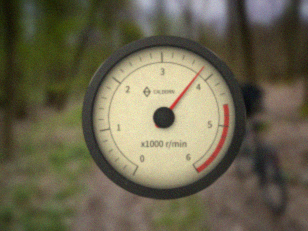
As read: 3800 rpm
